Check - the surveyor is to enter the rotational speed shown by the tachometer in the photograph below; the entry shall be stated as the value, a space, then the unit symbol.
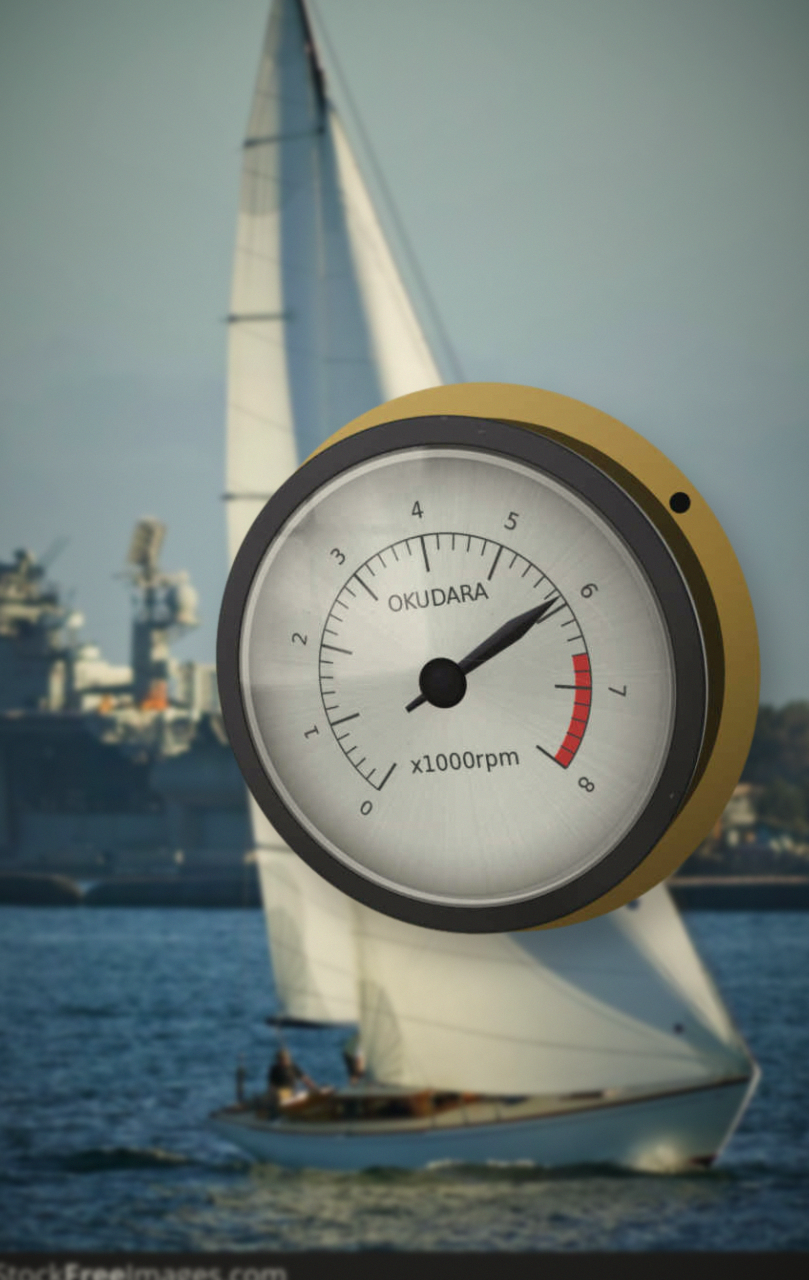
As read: 5900 rpm
